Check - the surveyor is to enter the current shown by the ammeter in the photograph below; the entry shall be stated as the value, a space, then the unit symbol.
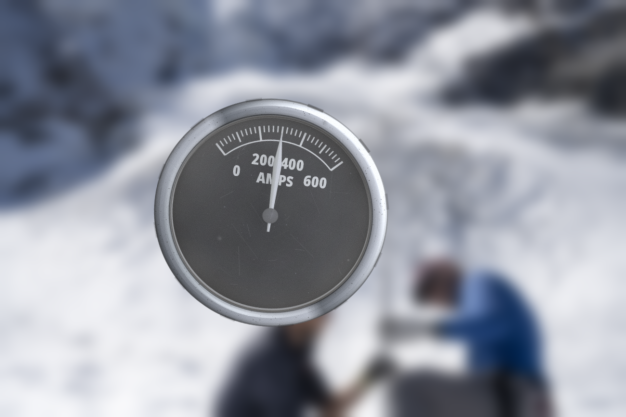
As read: 300 A
